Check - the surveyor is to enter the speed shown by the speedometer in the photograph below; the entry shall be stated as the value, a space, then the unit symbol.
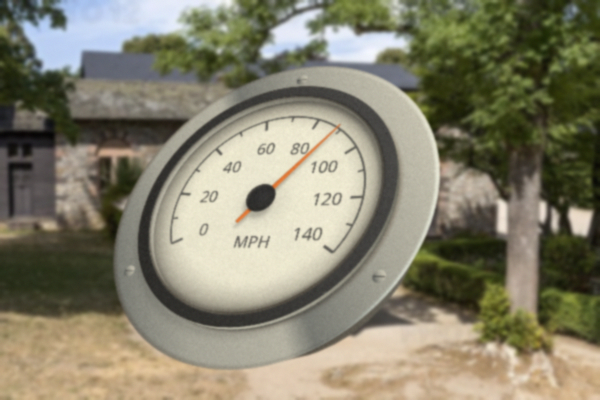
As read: 90 mph
